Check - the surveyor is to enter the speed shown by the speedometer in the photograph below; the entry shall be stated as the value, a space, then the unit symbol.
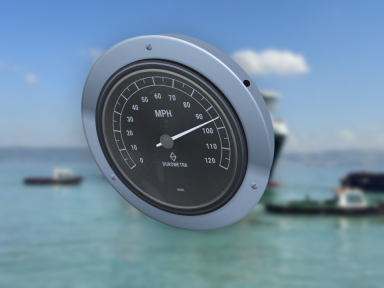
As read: 95 mph
